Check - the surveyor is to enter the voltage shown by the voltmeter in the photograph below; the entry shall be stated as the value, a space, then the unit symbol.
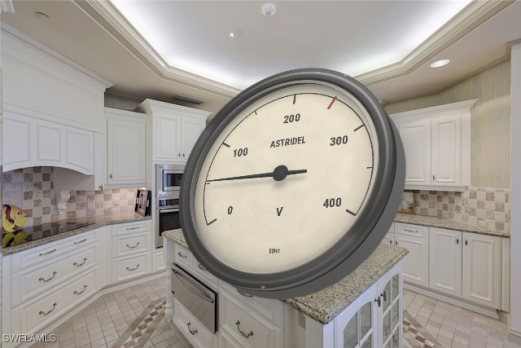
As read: 50 V
